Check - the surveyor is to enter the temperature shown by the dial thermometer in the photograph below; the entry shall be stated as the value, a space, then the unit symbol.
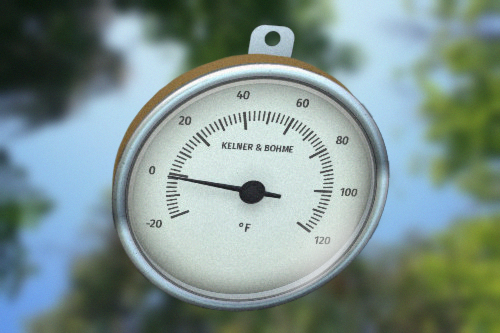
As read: 0 °F
